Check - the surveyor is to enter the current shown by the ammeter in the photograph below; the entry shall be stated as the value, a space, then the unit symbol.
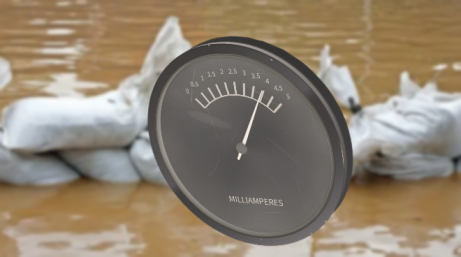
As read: 4 mA
